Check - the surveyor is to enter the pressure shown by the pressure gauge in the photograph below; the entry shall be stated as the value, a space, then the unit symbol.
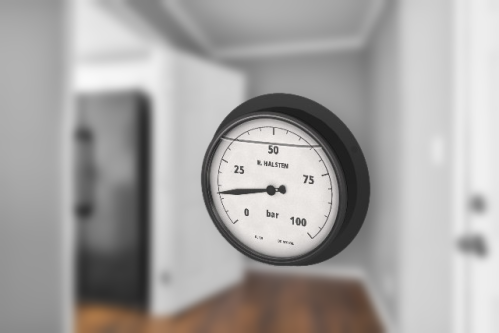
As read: 12.5 bar
